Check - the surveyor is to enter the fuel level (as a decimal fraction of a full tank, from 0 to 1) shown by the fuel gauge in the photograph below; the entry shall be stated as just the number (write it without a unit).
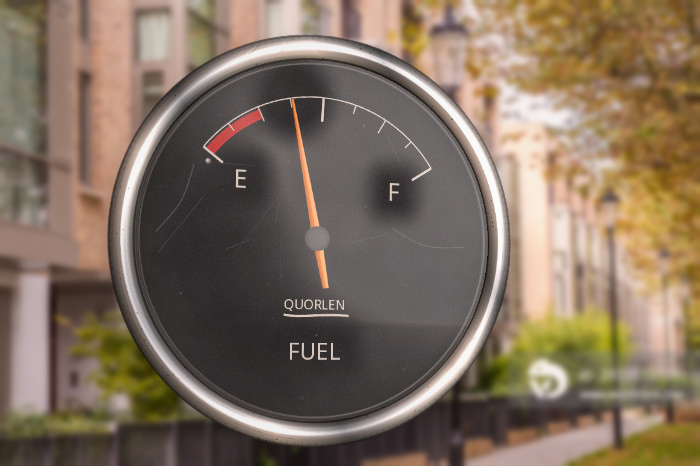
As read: 0.375
